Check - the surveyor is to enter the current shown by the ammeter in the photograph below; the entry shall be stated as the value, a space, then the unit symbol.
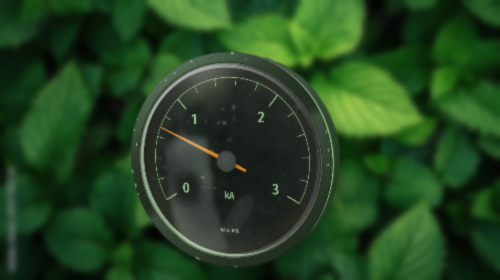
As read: 0.7 kA
